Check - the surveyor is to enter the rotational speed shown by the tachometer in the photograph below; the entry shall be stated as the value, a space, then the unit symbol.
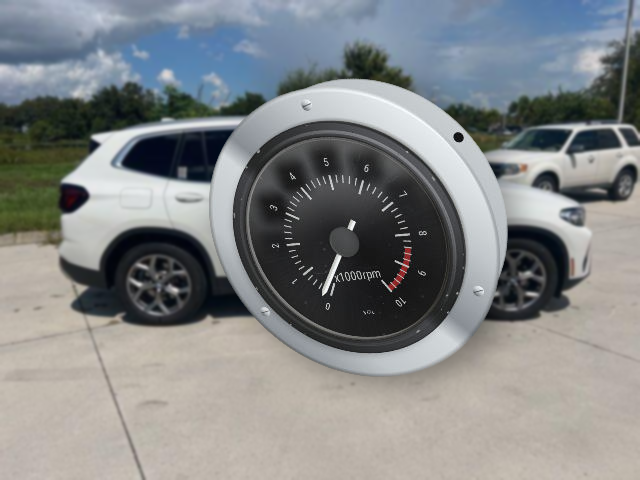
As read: 200 rpm
